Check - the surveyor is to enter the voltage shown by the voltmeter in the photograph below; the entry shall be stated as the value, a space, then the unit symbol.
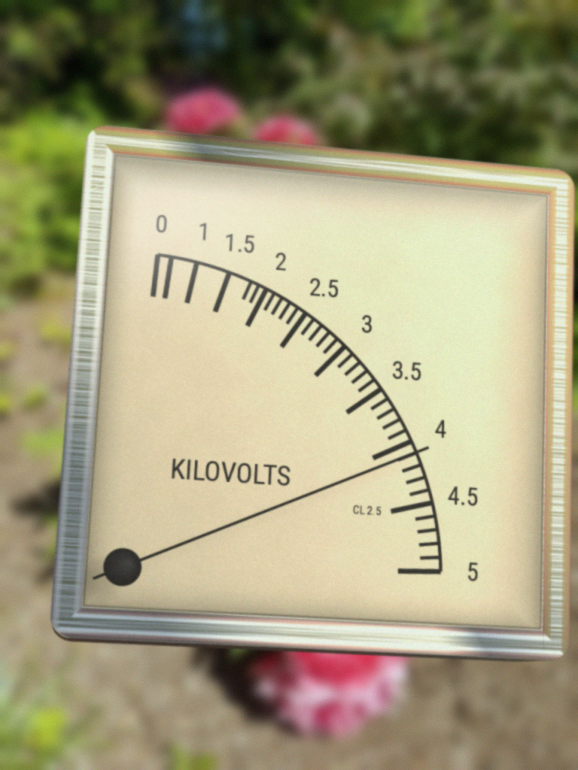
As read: 4.1 kV
